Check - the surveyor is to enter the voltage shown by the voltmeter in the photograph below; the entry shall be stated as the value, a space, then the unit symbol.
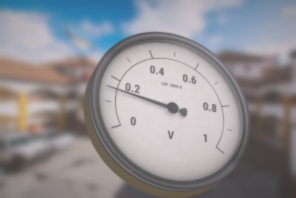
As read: 0.15 V
